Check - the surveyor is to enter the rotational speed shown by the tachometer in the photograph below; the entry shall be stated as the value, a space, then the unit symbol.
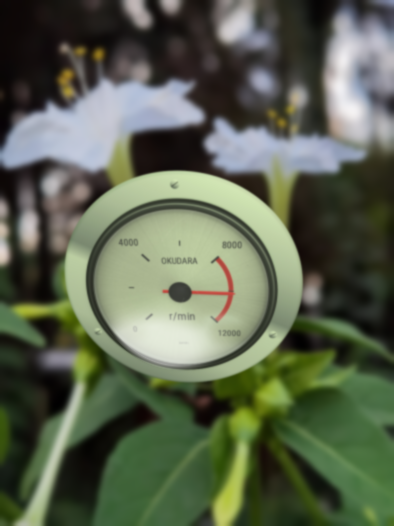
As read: 10000 rpm
